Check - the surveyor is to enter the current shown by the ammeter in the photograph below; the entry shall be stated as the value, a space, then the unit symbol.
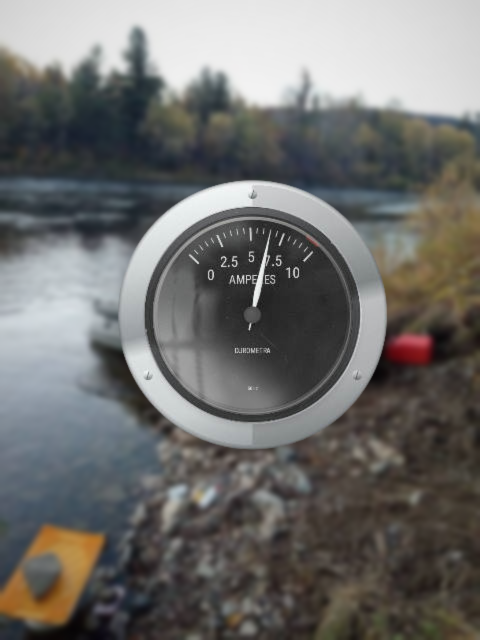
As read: 6.5 A
